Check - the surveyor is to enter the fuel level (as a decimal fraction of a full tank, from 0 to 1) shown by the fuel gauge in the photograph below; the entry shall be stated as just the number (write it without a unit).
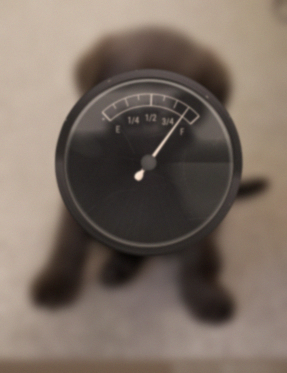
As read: 0.875
